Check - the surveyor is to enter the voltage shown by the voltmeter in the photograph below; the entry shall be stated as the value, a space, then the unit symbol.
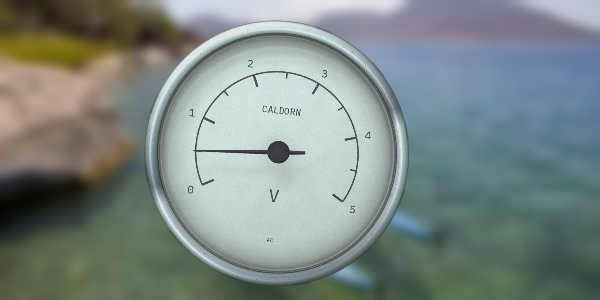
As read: 0.5 V
